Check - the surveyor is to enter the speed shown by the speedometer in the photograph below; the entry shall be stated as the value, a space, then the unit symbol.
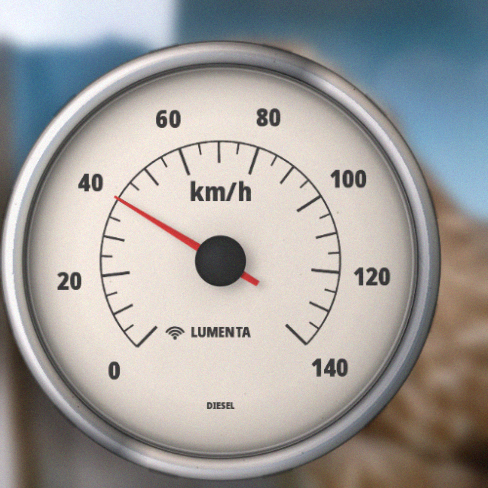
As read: 40 km/h
